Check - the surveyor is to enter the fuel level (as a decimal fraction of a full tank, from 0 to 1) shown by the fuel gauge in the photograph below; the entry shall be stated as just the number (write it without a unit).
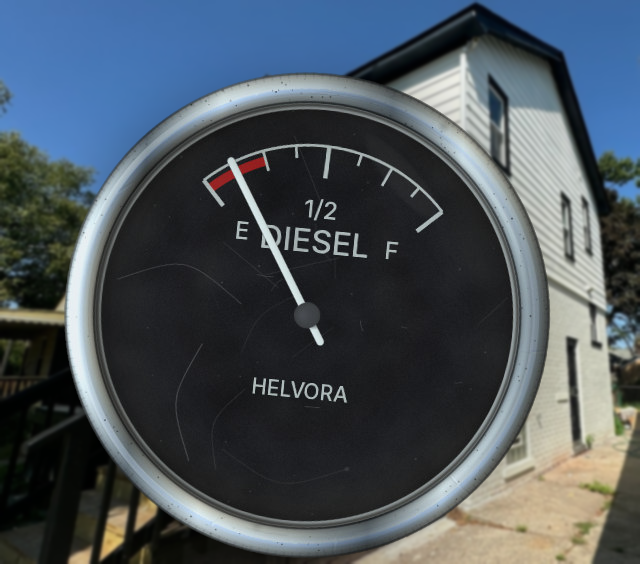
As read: 0.125
